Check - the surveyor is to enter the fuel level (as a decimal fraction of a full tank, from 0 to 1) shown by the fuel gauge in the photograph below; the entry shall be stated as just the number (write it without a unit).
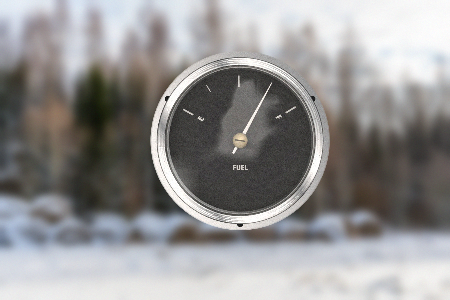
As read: 0.75
